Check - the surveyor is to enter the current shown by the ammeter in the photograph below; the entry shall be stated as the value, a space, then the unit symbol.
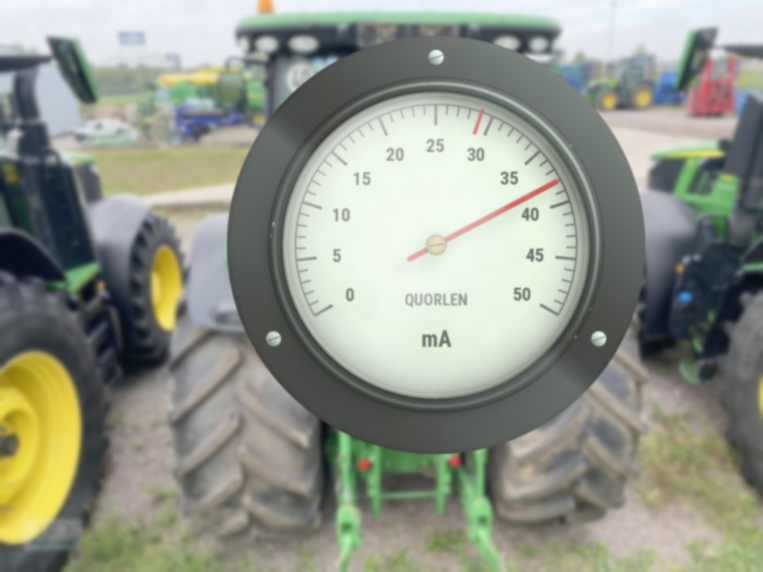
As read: 38 mA
